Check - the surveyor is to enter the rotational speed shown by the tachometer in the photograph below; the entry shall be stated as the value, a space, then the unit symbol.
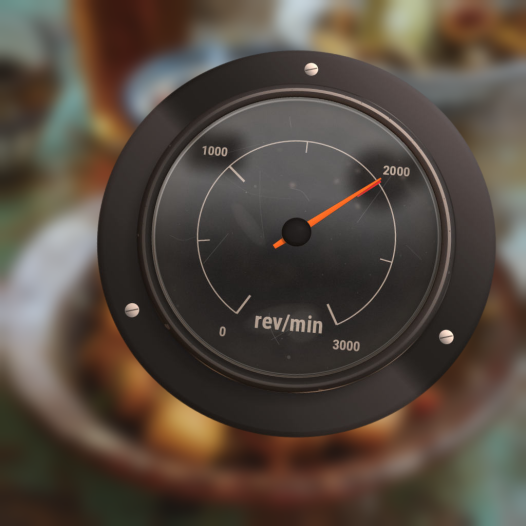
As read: 2000 rpm
